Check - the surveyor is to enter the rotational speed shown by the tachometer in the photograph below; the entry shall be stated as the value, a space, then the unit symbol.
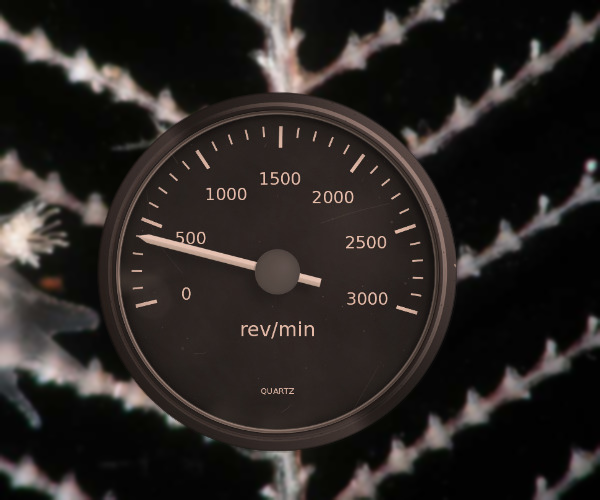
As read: 400 rpm
